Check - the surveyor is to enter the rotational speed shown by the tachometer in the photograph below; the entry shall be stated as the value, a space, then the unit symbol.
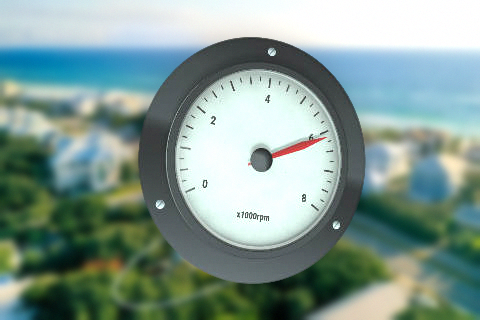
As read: 6125 rpm
